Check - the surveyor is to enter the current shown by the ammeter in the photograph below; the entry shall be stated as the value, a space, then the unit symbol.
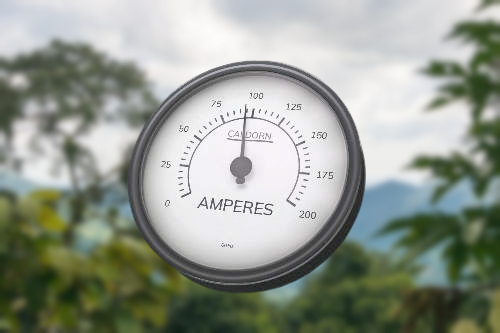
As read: 95 A
